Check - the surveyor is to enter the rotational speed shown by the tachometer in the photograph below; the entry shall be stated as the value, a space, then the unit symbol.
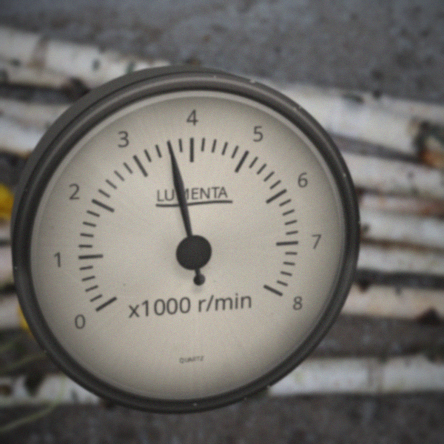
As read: 3600 rpm
